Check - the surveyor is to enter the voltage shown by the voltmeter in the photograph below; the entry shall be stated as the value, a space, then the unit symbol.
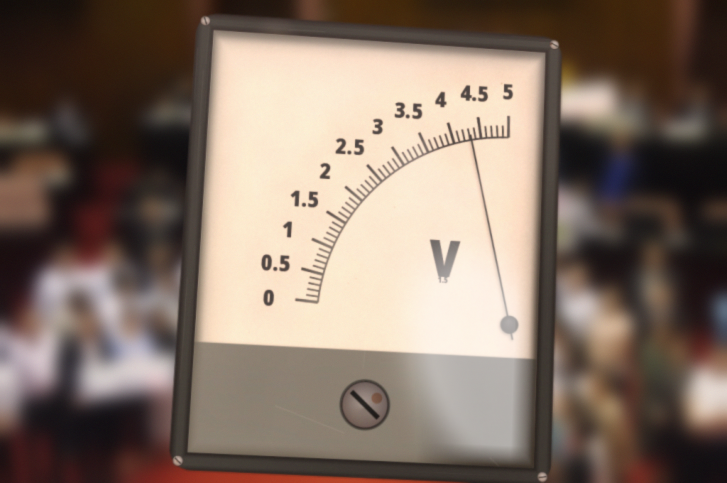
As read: 4.3 V
